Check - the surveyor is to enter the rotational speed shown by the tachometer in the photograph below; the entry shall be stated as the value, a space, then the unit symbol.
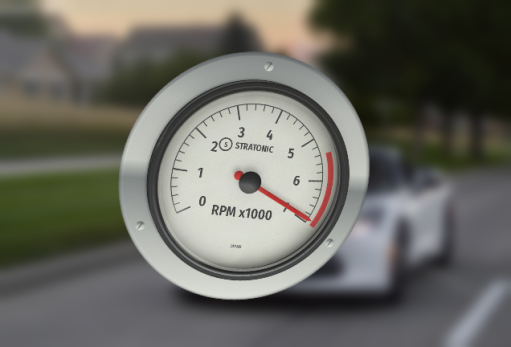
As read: 6900 rpm
